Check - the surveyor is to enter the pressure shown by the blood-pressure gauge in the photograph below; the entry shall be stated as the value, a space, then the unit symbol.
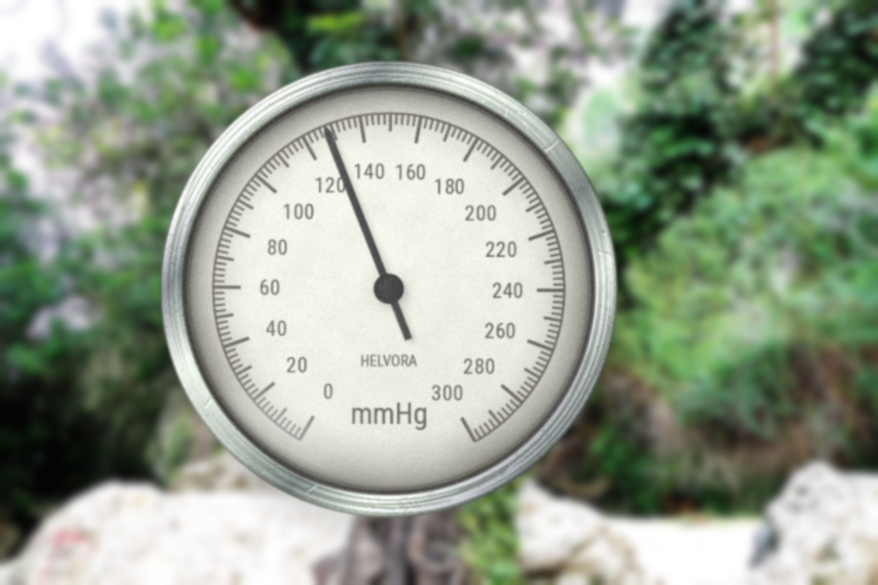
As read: 128 mmHg
